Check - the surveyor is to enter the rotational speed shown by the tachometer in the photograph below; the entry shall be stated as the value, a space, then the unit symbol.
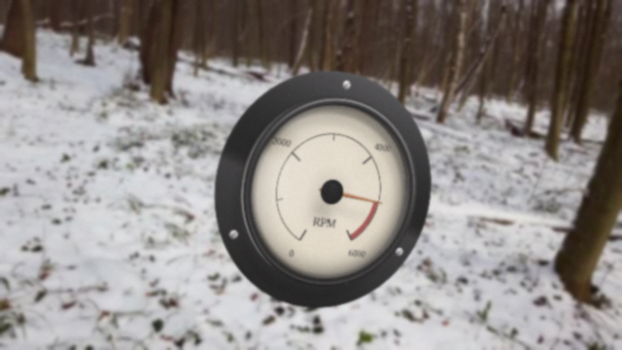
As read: 5000 rpm
